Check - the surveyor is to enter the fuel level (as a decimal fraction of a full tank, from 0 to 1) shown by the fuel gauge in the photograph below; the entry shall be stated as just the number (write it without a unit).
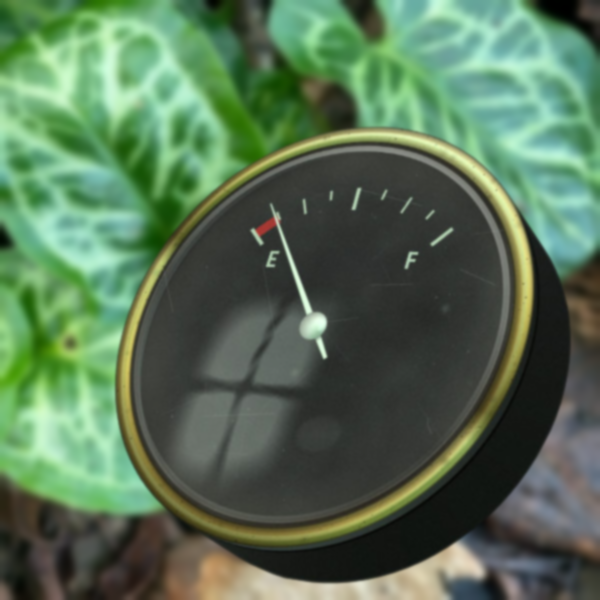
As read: 0.125
